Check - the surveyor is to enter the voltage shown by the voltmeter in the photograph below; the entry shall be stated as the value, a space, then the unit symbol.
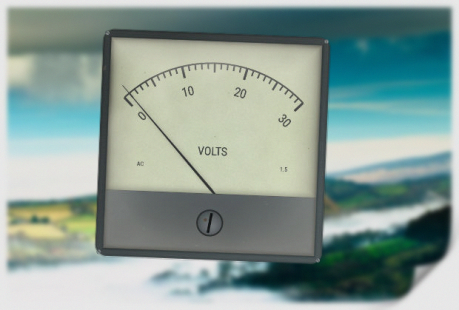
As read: 1 V
